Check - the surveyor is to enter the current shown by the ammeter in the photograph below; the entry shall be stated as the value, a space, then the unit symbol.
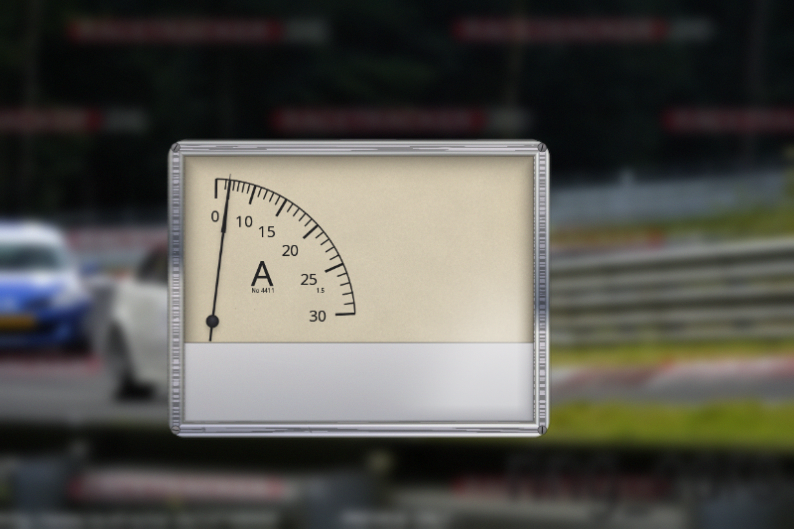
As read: 5 A
